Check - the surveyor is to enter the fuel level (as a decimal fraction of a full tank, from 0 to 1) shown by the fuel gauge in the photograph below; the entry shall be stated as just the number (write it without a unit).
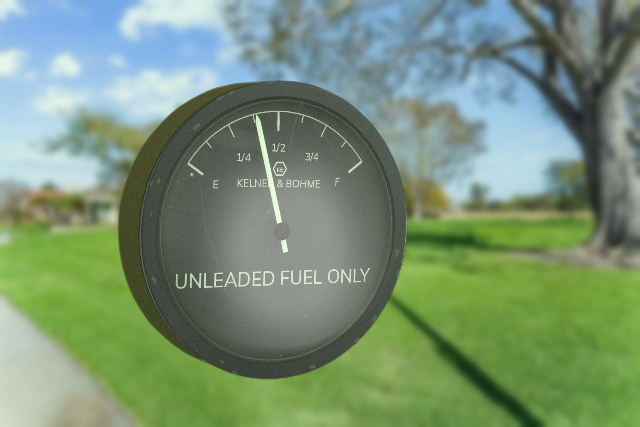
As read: 0.375
